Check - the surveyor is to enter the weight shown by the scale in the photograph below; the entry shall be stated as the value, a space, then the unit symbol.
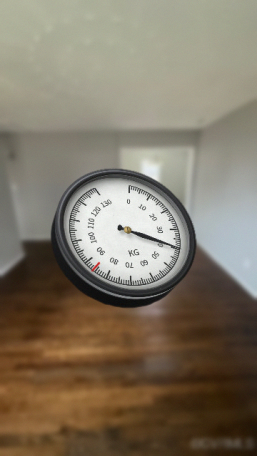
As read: 40 kg
